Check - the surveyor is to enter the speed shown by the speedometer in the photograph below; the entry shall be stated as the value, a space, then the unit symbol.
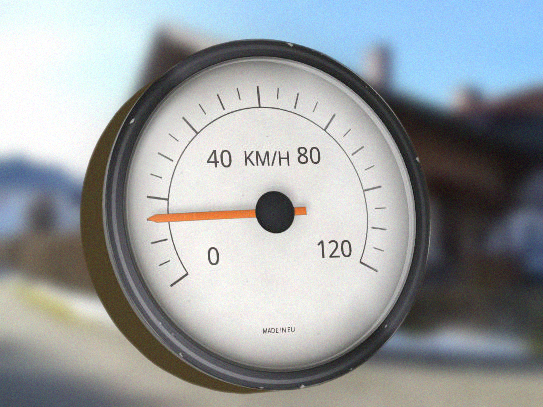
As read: 15 km/h
